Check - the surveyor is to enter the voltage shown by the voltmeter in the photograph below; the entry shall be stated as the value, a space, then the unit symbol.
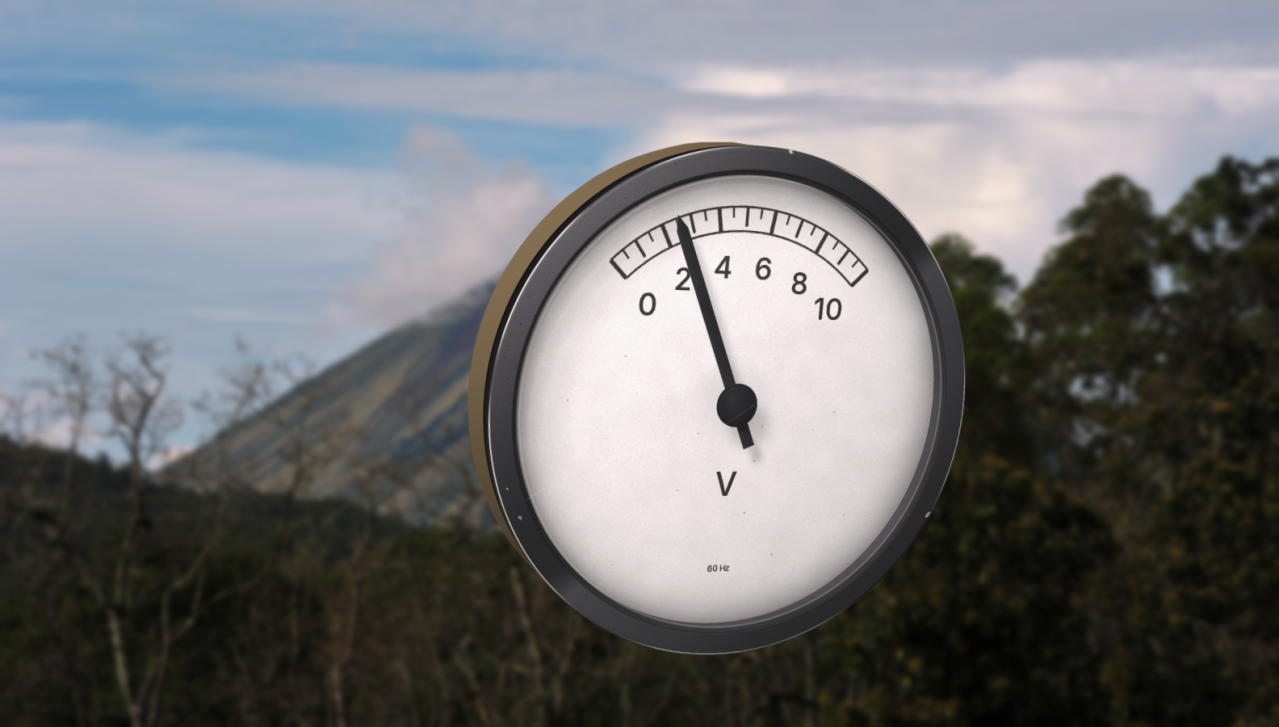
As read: 2.5 V
